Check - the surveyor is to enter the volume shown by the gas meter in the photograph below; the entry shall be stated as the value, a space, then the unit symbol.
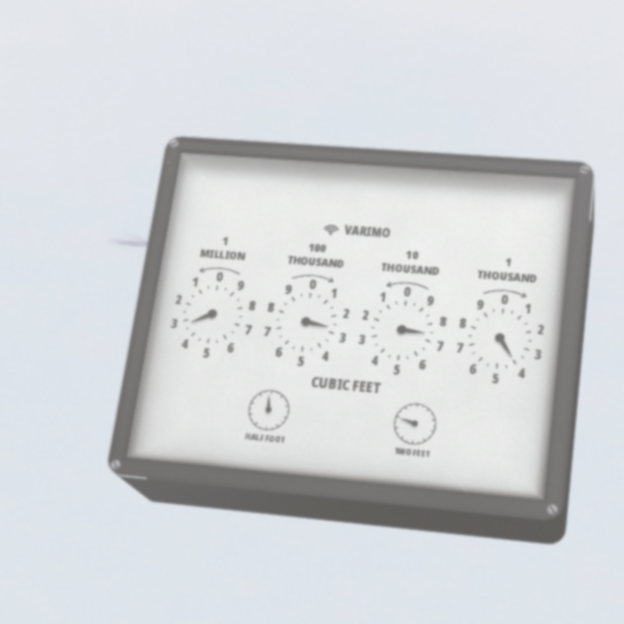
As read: 327400 ft³
